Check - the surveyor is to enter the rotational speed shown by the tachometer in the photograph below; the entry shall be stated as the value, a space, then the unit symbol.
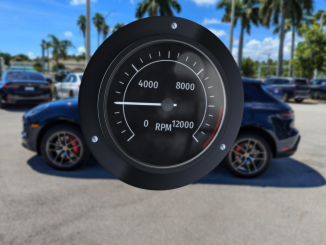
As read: 2000 rpm
